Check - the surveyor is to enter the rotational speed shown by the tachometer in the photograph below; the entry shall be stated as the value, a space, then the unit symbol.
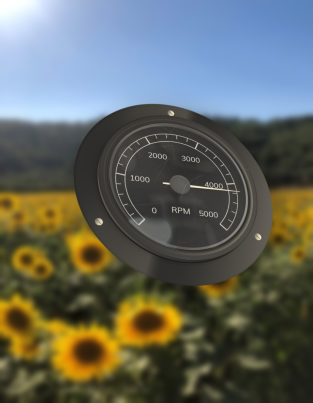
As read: 4200 rpm
